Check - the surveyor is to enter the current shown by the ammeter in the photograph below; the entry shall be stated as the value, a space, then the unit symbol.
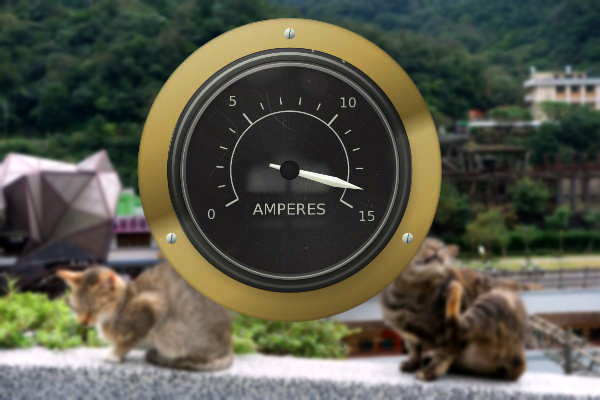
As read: 14 A
